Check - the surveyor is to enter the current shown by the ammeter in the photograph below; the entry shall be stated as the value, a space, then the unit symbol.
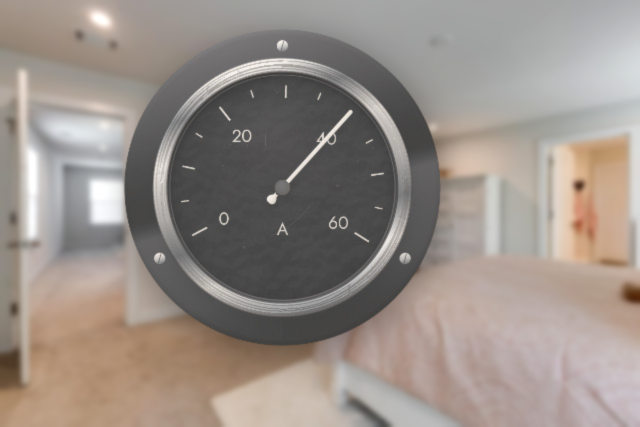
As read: 40 A
